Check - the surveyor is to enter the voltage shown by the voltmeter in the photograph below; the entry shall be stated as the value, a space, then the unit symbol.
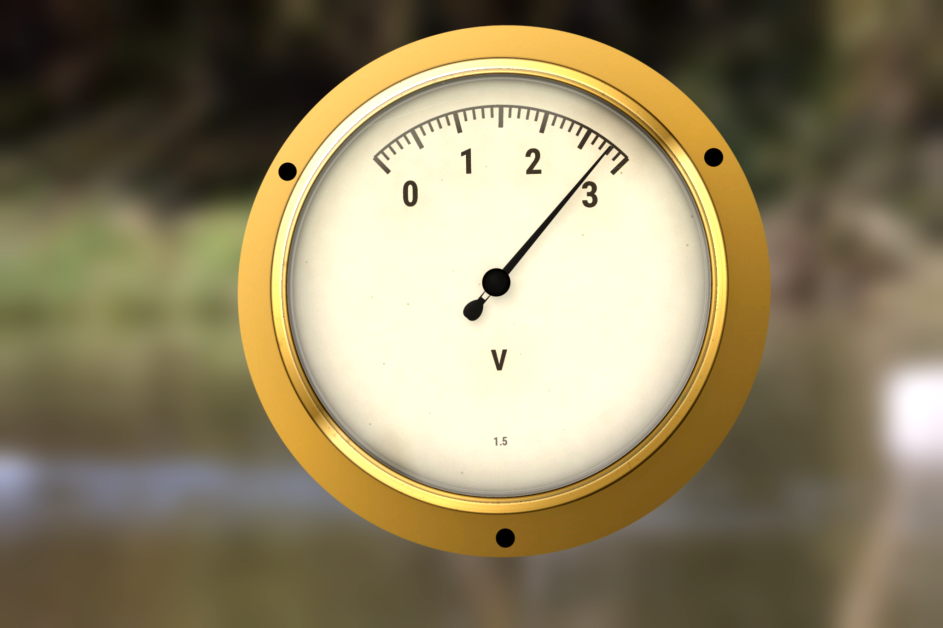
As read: 2.8 V
